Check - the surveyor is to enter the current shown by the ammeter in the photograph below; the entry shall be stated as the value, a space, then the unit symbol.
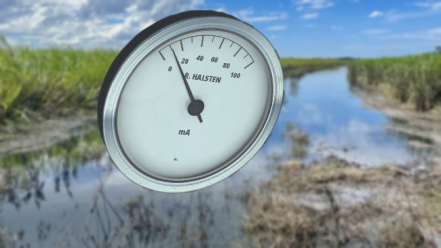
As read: 10 mA
